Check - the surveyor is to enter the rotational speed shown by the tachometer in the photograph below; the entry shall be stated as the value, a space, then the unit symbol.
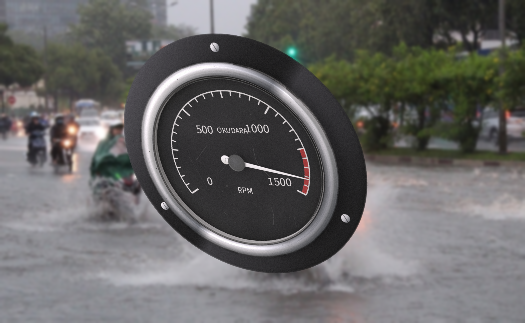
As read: 1400 rpm
